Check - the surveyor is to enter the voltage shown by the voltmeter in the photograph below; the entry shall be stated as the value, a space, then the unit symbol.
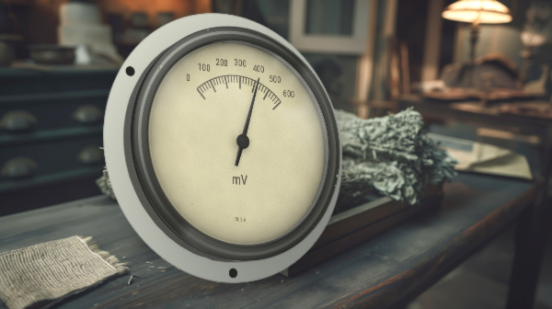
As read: 400 mV
